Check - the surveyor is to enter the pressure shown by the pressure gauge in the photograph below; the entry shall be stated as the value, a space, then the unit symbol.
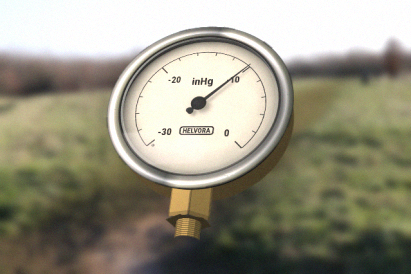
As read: -10 inHg
